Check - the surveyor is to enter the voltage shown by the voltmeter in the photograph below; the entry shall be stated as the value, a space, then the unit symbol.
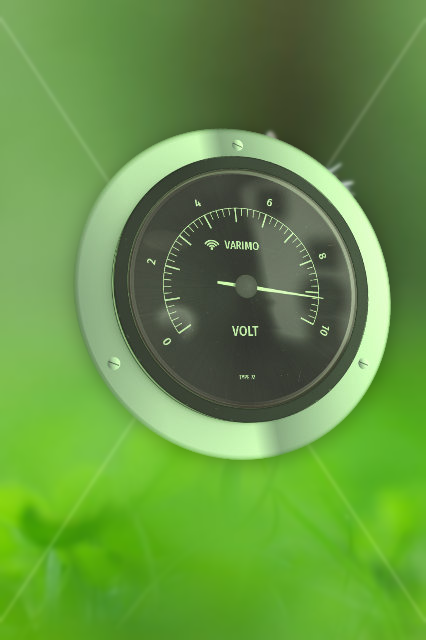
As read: 9.2 V
